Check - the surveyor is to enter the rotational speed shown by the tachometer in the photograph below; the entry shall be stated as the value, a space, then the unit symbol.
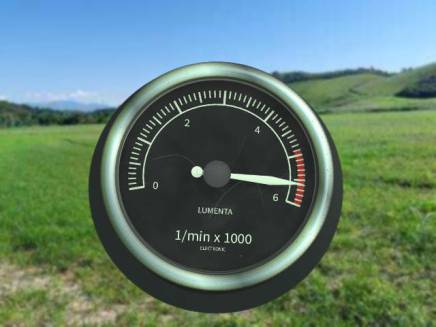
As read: 5600 rpm
